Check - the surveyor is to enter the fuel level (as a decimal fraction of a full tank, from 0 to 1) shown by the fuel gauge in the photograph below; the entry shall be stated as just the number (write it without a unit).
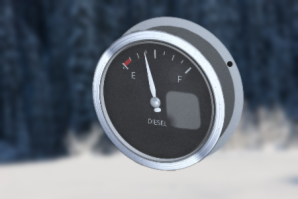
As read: 0.375
